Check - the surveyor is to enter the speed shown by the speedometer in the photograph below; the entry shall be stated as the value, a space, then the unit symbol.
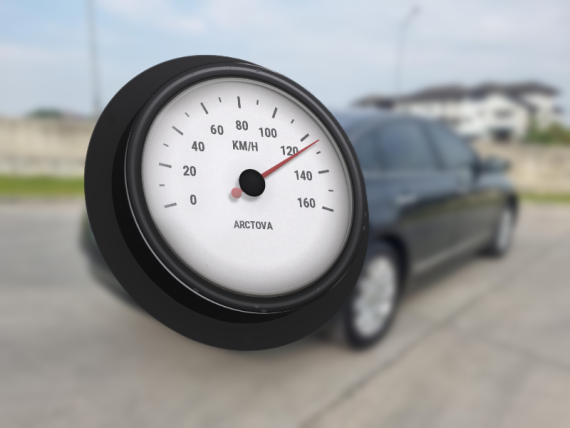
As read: 125 km/h
